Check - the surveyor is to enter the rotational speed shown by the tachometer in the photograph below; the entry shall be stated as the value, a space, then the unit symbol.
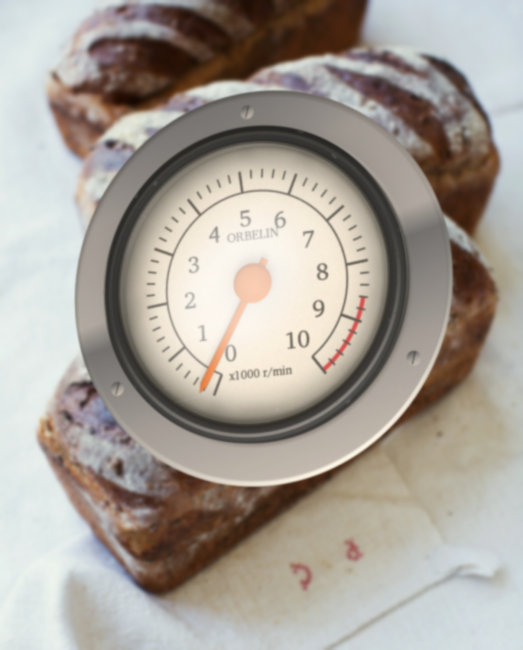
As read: 200 rpm
